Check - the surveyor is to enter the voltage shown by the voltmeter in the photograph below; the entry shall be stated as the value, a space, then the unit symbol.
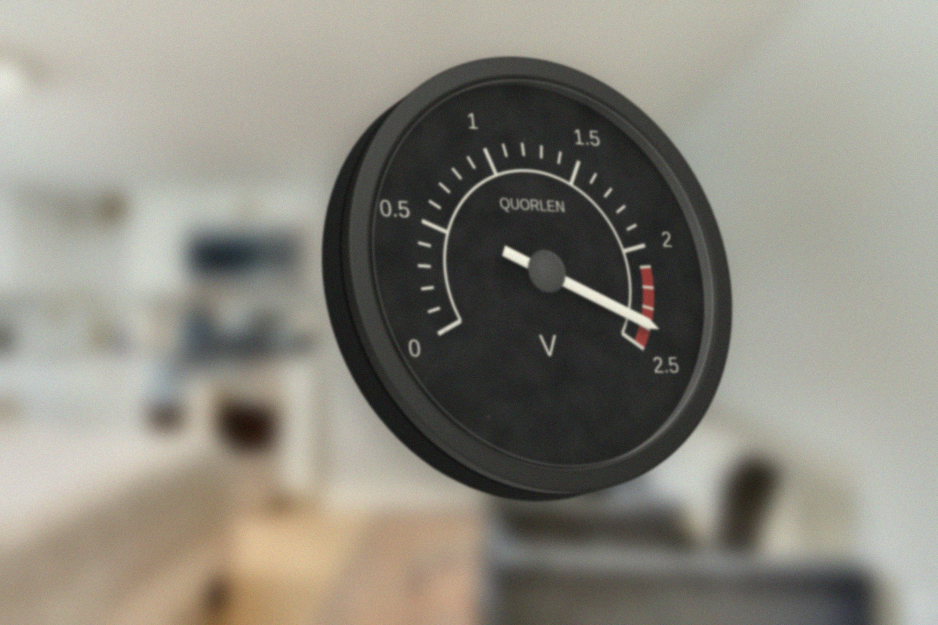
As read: 2.4 V
